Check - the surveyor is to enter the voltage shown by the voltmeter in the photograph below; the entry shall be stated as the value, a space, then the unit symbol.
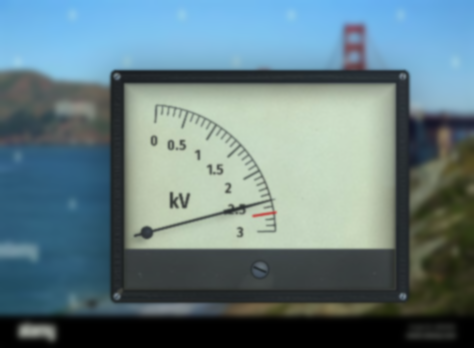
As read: 2.5 kV
